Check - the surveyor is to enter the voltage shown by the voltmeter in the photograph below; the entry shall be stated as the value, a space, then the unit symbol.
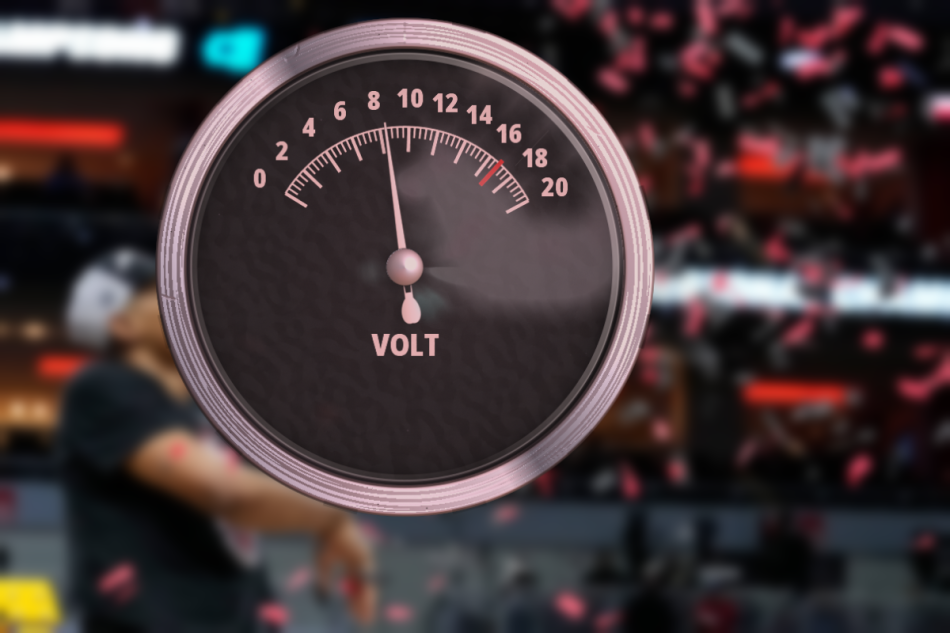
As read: 8.4 V
